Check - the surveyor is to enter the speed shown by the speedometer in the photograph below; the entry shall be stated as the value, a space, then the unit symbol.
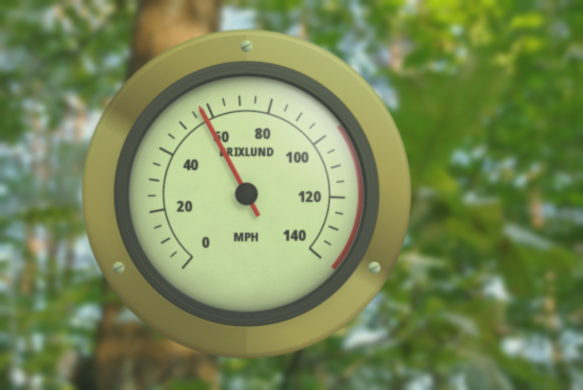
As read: 57.5 mph
